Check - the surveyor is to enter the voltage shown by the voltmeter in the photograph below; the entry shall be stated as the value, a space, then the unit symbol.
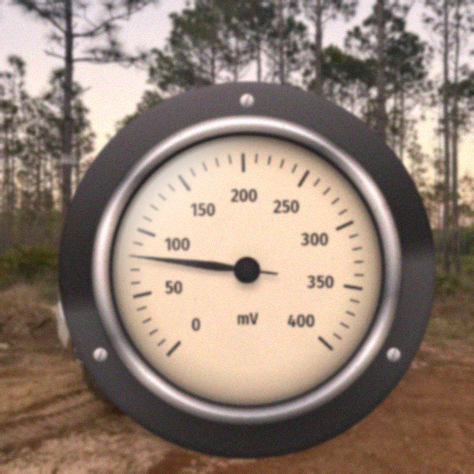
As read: 80 mV
